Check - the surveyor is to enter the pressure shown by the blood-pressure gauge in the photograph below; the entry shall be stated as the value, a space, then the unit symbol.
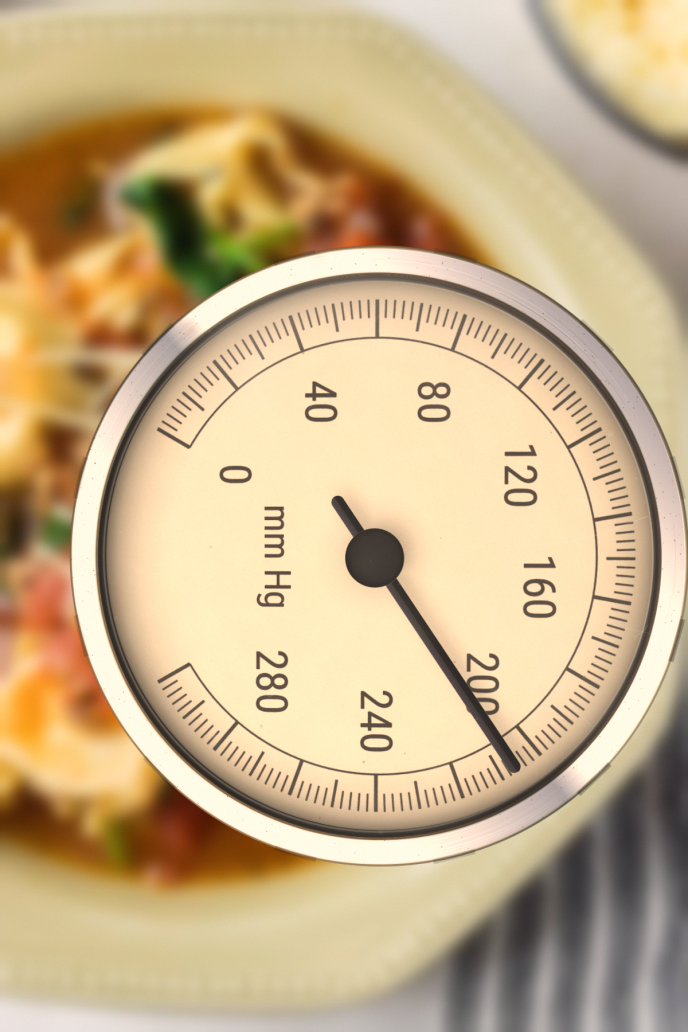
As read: 206 mmHg
